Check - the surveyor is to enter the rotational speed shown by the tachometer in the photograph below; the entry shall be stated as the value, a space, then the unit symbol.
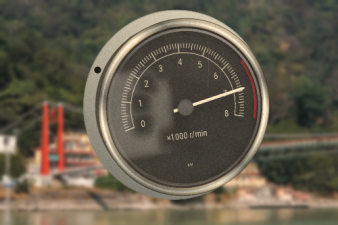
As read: 7000 rpm
